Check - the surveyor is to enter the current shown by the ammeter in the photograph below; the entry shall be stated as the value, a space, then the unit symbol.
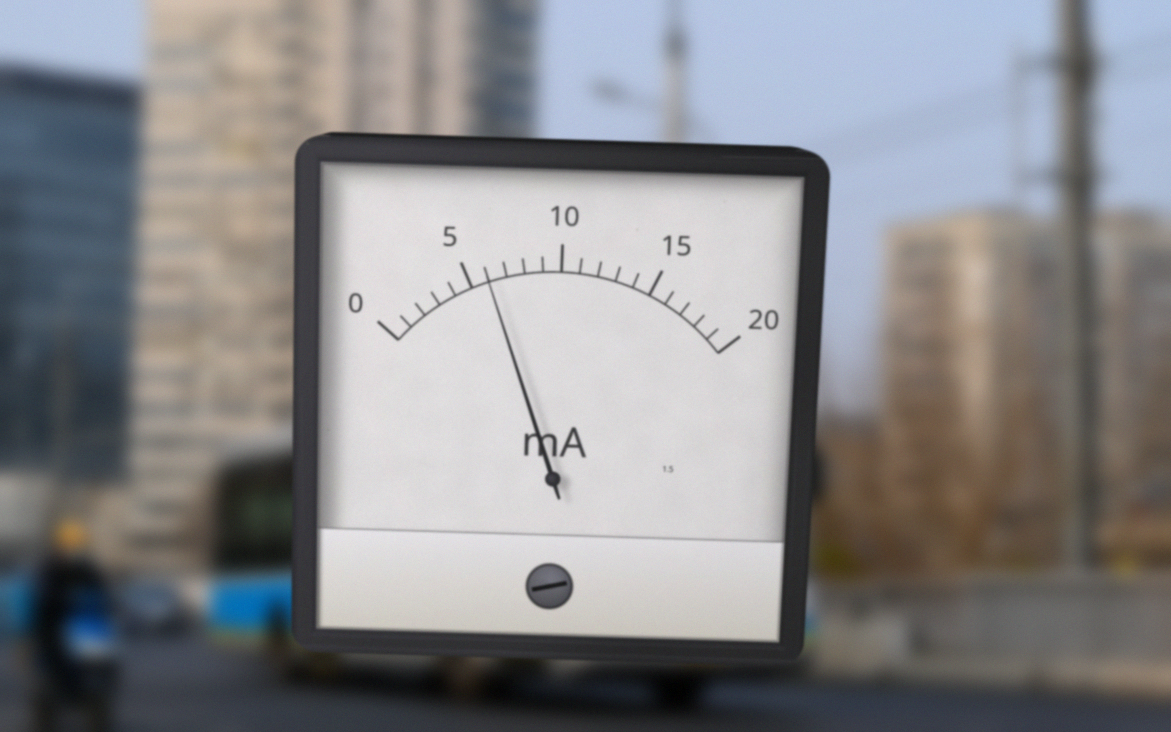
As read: 6 mA
